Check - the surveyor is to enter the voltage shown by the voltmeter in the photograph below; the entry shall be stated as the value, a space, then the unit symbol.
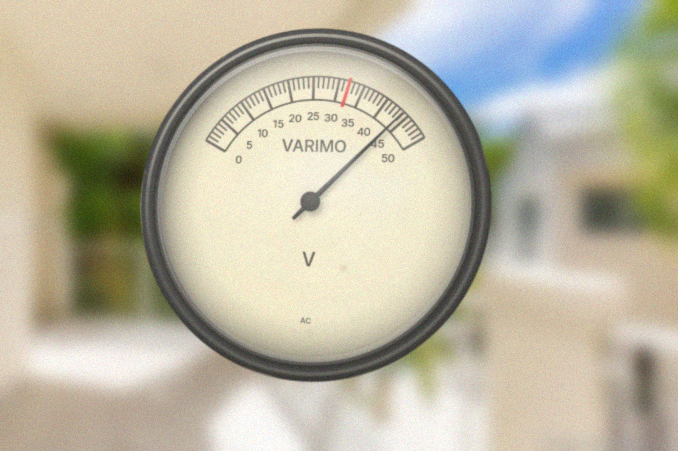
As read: 44 V
